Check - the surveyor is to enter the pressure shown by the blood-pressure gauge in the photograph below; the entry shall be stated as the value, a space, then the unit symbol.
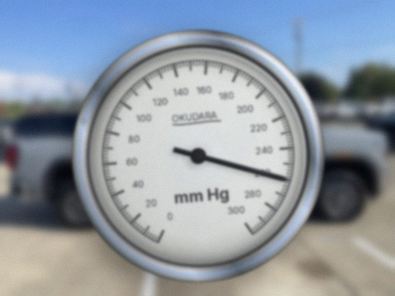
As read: 260 mmHg
